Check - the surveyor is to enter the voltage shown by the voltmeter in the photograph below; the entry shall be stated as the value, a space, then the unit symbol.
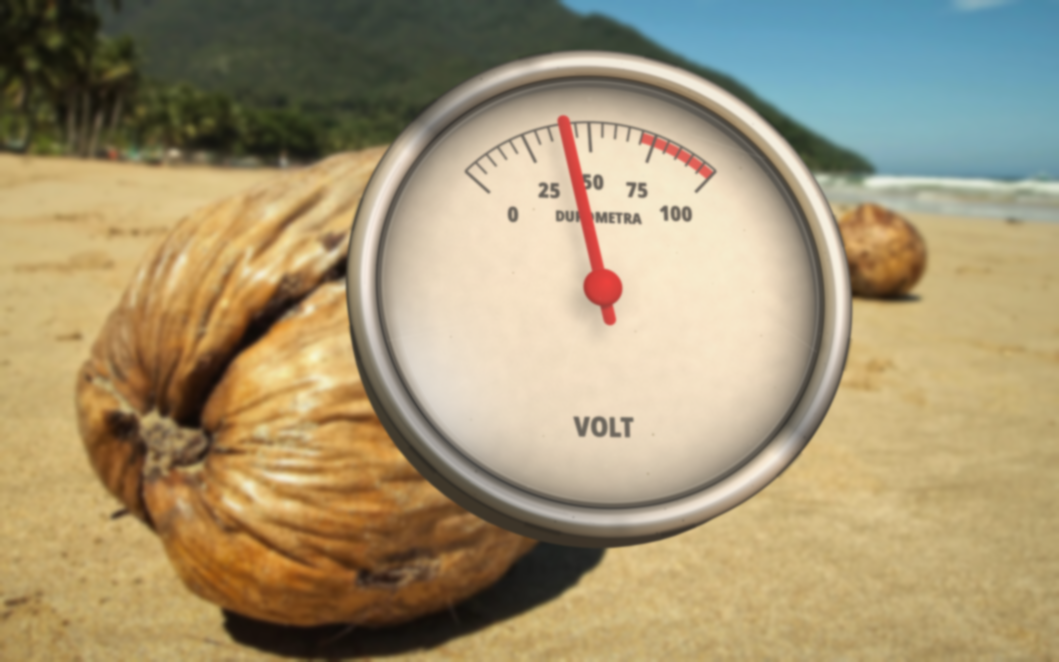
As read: 40 V
